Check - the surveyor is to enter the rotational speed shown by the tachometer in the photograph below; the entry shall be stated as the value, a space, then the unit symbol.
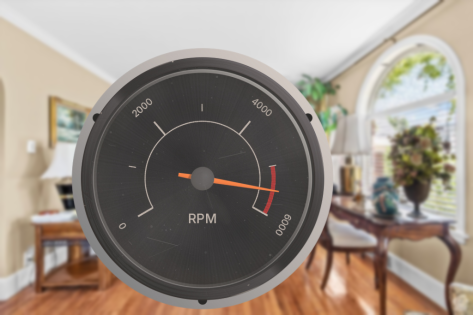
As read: 5500 rpm
